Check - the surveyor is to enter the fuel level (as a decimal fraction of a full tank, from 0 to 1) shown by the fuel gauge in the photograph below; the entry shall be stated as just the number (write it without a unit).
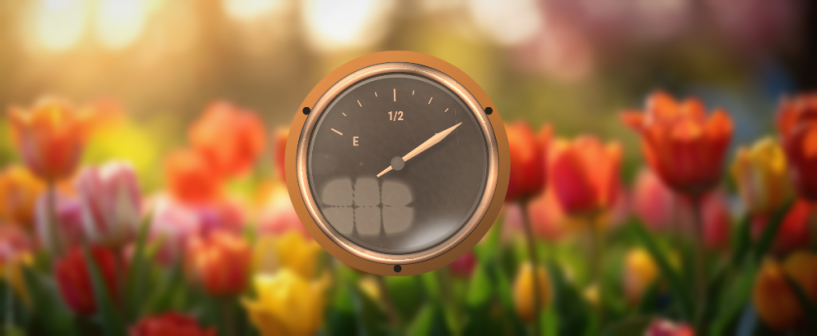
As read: 1
